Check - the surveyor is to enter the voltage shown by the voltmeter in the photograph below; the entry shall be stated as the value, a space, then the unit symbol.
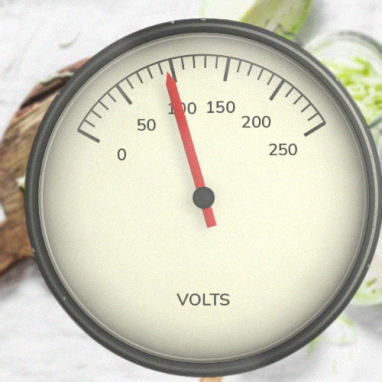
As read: 95 V
